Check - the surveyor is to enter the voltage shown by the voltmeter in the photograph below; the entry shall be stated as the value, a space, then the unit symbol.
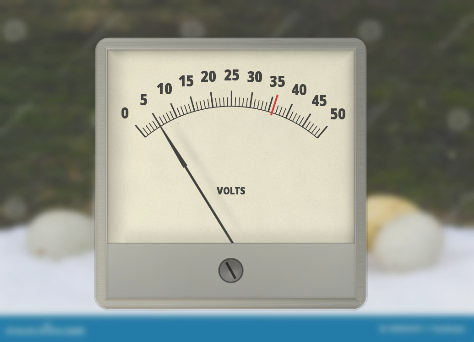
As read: 5 V
